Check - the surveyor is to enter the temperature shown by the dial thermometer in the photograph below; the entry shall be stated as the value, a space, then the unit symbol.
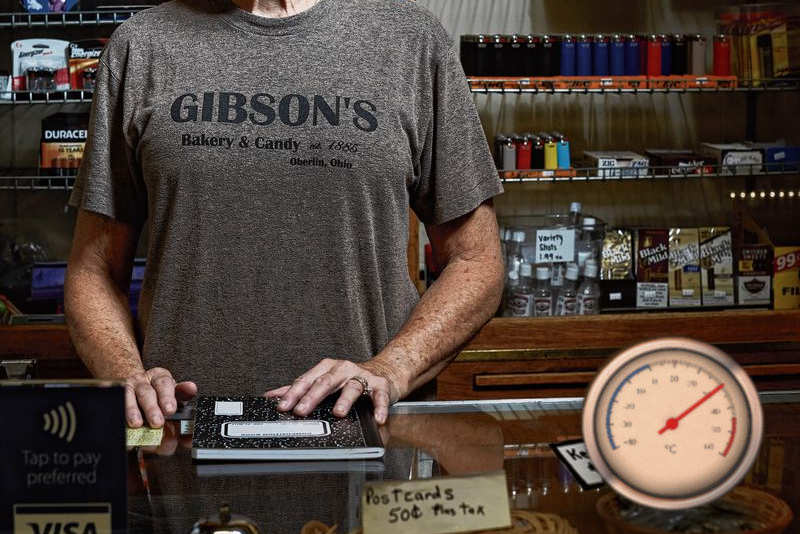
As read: 30 °C
